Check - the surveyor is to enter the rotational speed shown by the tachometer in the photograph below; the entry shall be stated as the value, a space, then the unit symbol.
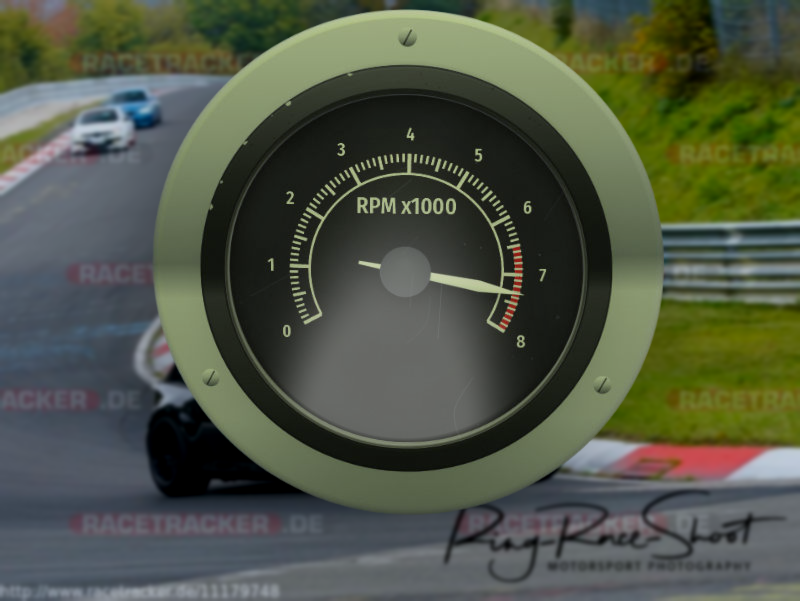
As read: 7300 rpm
